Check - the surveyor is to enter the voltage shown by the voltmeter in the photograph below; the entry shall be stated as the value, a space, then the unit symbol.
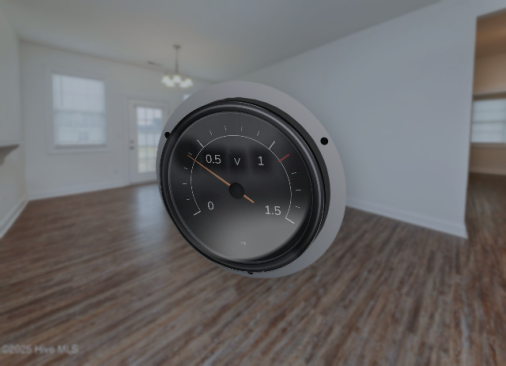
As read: 0.4 V
